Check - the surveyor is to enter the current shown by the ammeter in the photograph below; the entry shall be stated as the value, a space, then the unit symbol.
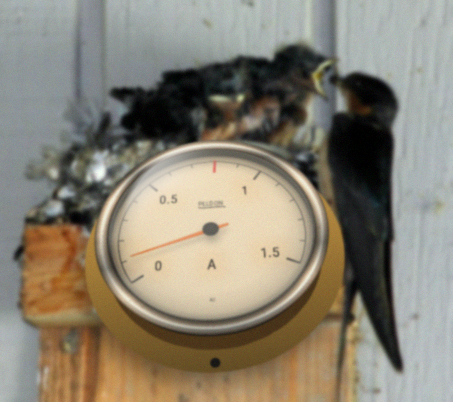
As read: 0.1 A
